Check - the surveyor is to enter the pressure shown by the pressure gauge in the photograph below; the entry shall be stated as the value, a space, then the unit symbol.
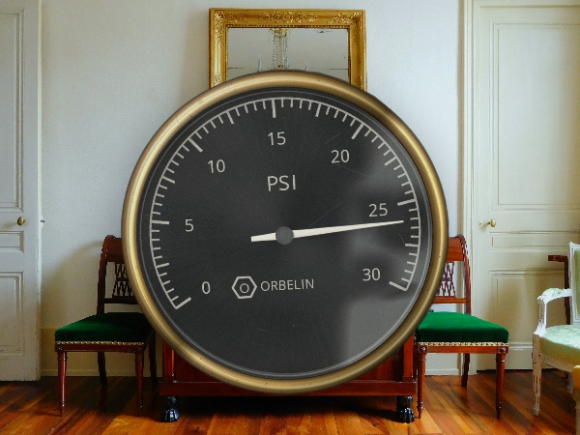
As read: 26 psi
